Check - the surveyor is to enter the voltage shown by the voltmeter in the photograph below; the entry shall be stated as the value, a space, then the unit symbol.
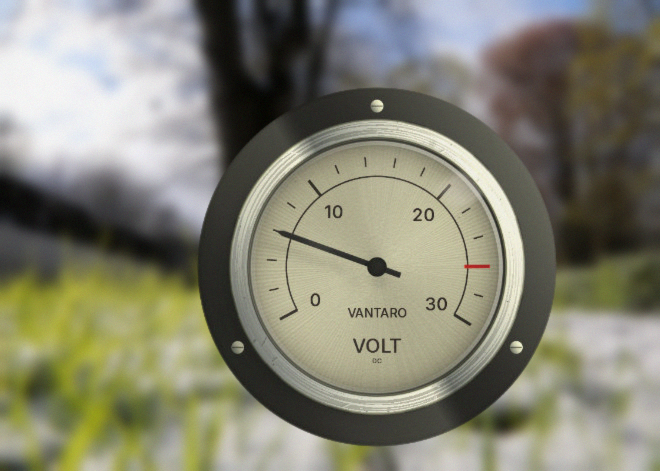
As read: 6 V
